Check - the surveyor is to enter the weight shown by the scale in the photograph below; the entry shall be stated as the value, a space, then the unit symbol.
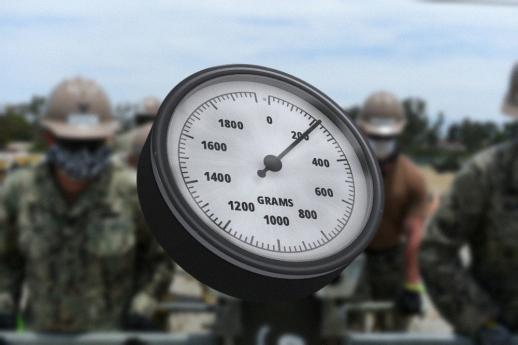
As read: 220 g
